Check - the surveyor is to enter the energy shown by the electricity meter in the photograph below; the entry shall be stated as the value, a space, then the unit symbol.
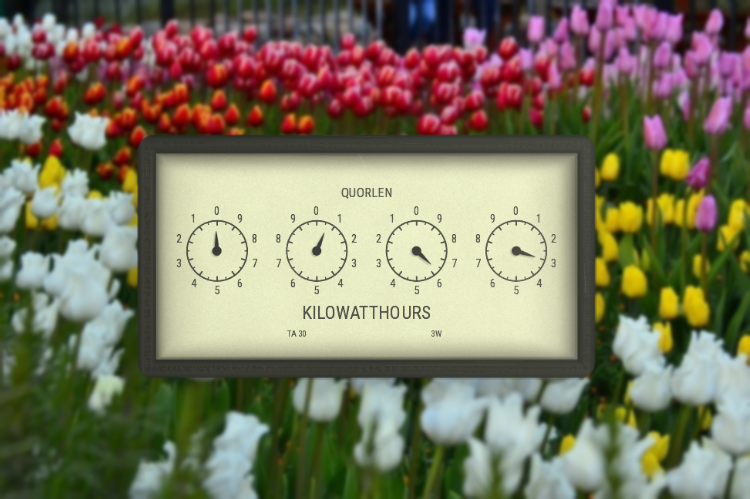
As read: 63 kWh
